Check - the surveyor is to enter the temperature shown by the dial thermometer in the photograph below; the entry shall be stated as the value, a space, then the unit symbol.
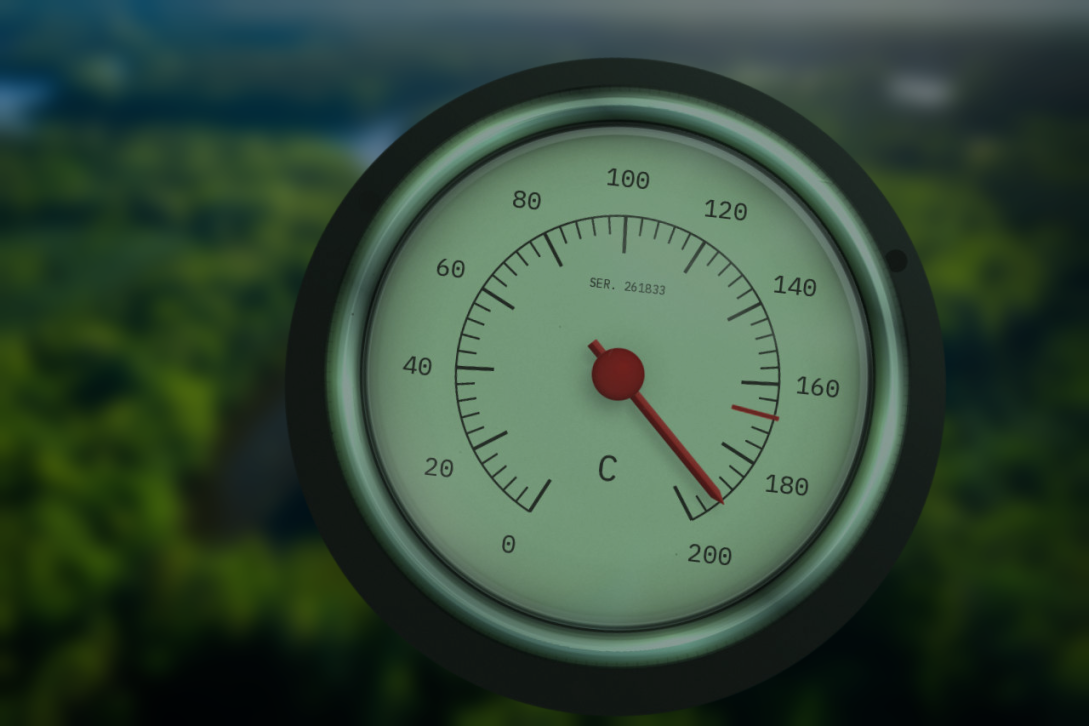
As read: 192 °C
